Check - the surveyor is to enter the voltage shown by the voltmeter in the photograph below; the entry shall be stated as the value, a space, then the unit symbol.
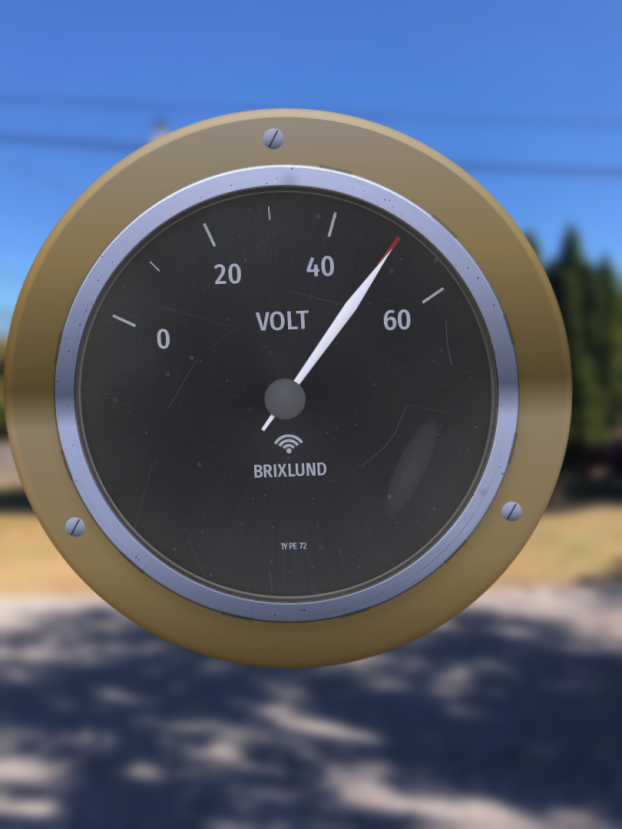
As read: 50 V
